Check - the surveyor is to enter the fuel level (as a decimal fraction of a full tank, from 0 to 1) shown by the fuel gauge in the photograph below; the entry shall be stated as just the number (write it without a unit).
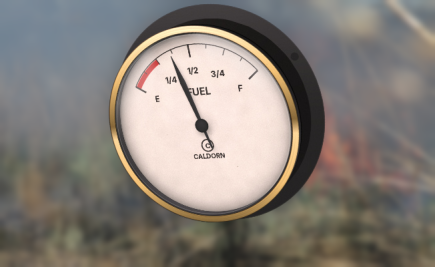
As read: 0.375
